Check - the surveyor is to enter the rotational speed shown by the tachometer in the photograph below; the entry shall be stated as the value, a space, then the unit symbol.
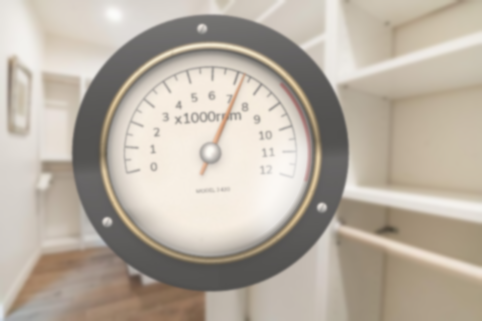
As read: 7250 rpm
